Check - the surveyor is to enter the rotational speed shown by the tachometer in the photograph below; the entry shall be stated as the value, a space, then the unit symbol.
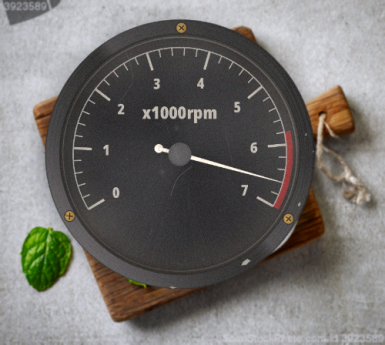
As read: 6600 rpm
